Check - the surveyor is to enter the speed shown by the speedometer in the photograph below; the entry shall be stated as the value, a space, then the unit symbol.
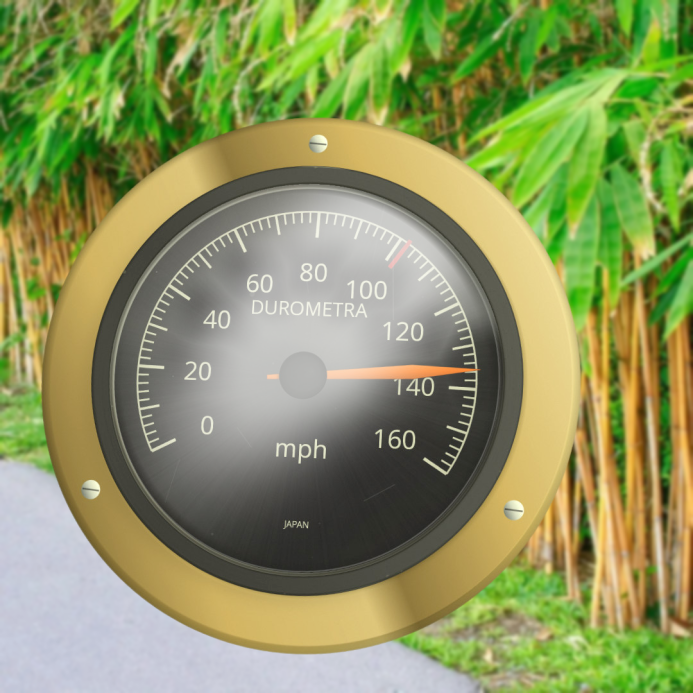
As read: 136 mph
